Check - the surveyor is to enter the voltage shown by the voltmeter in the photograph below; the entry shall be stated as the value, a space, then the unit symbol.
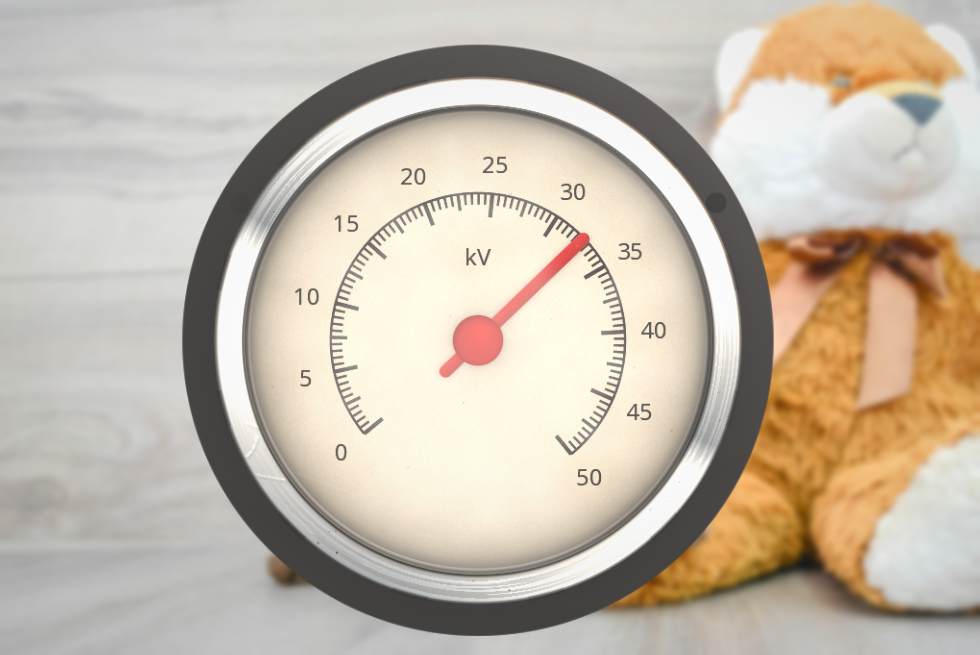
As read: 32.5 kV
